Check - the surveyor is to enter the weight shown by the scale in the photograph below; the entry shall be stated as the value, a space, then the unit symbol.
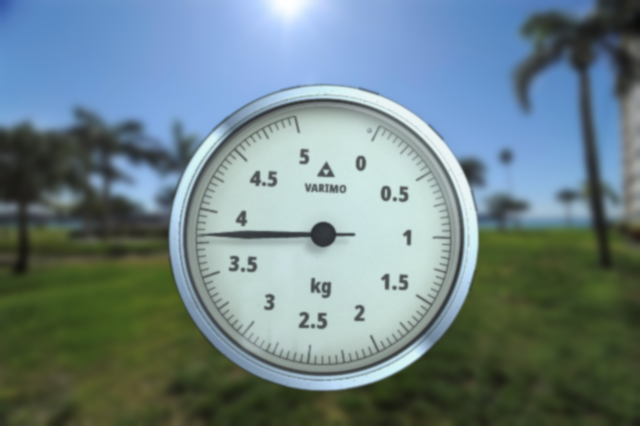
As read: 3.8 kg
